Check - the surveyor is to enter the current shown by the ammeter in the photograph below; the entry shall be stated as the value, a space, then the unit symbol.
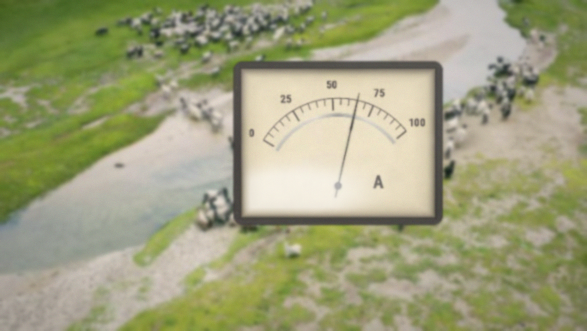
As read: 65 A
